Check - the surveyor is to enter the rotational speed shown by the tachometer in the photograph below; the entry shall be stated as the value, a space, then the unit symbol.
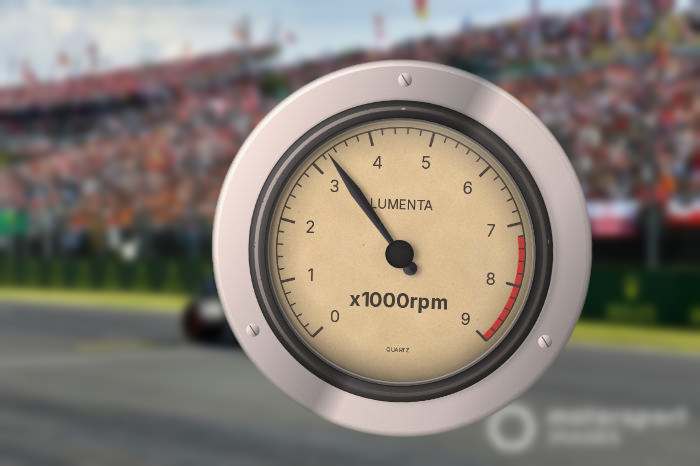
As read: 3300 rpm
